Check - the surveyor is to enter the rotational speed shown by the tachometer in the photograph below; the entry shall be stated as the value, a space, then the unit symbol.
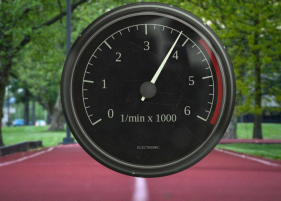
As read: 3800 rpm
